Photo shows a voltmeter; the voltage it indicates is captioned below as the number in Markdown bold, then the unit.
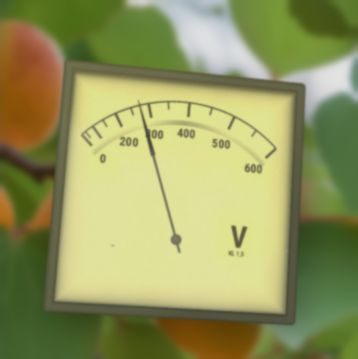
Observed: **275** V
